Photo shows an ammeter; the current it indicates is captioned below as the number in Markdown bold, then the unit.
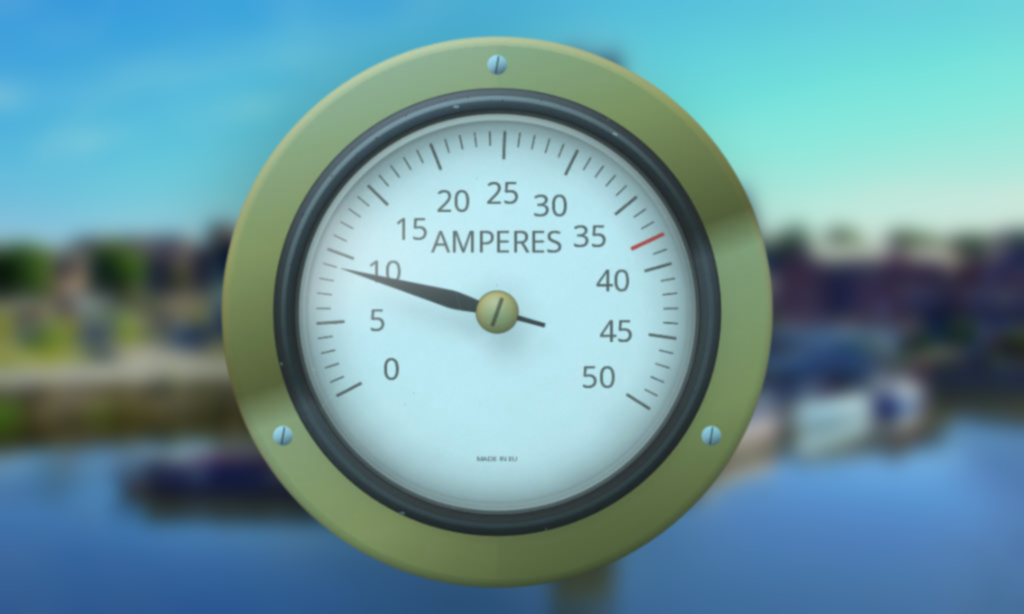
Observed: **9** A
